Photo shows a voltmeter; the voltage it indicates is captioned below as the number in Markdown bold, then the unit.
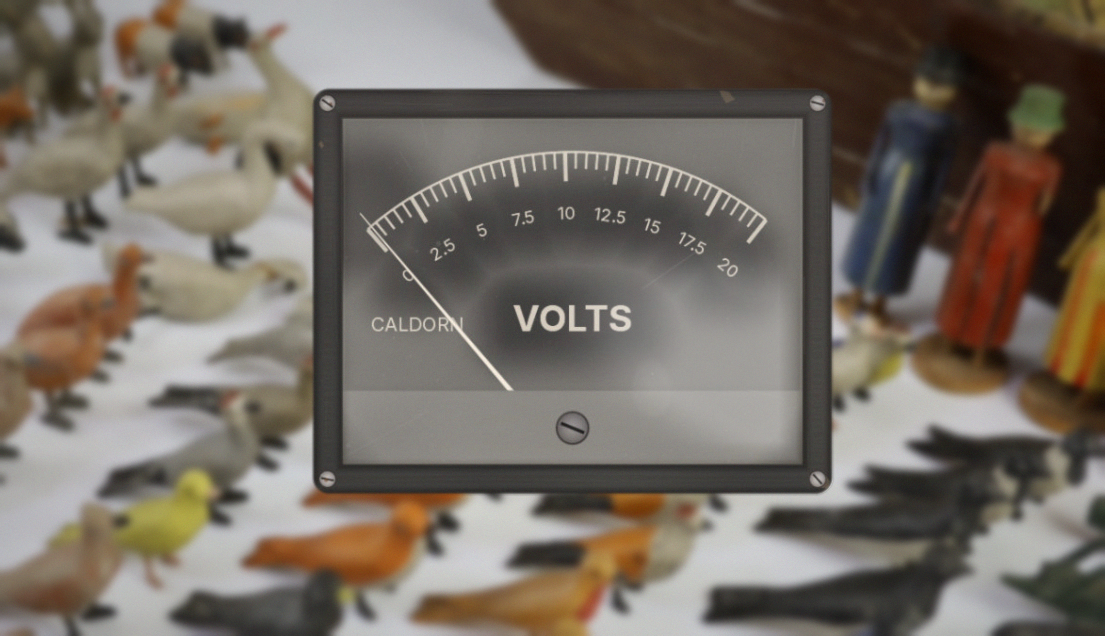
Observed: **0.25** V
